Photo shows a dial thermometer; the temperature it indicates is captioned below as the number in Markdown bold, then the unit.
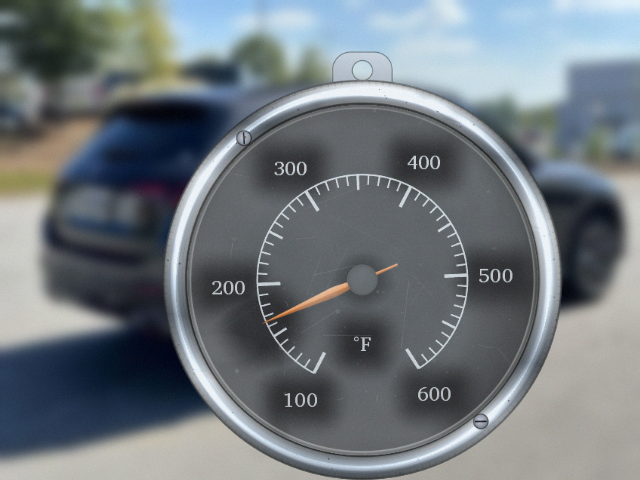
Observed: **165** °F
